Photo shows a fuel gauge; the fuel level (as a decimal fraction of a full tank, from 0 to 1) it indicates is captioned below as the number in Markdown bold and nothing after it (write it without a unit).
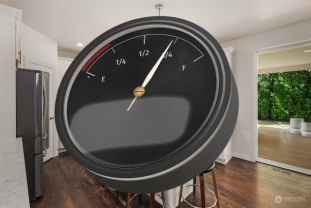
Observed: **0.75**
